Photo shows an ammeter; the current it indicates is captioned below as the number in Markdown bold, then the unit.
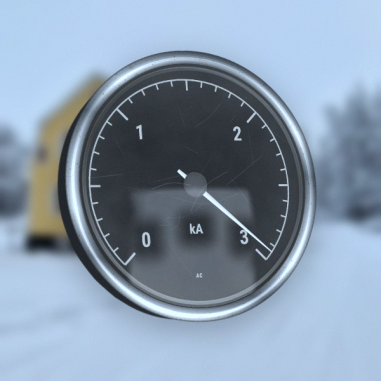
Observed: **2.95** kA
